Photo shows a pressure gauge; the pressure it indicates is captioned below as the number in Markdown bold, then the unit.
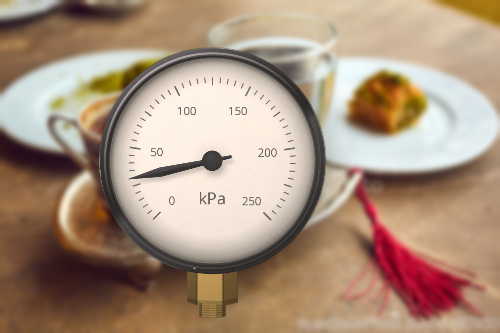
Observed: **30** kPa
